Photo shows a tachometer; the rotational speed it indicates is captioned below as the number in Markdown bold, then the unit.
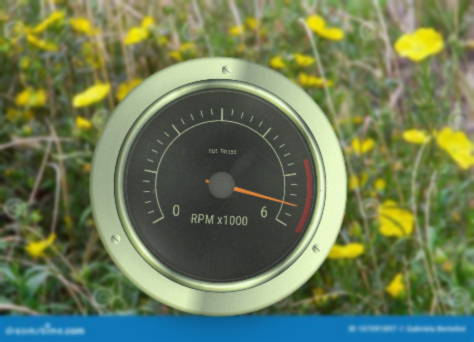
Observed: **5600** rpm
